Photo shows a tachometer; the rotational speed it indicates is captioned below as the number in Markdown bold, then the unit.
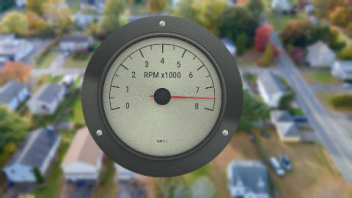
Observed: **7500** rpm
